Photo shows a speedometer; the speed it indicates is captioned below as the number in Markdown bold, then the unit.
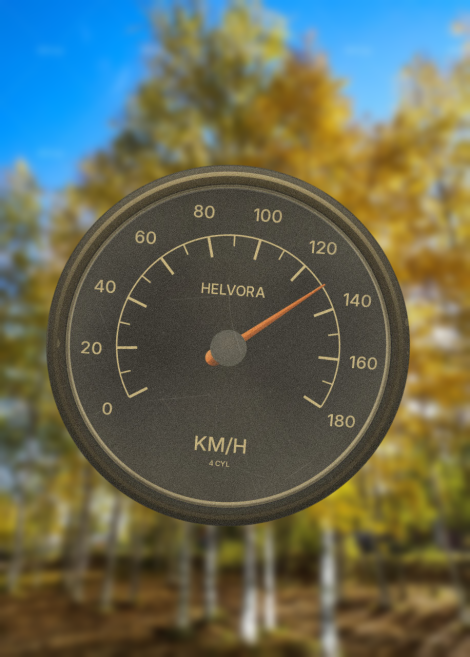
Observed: **130** km/h
